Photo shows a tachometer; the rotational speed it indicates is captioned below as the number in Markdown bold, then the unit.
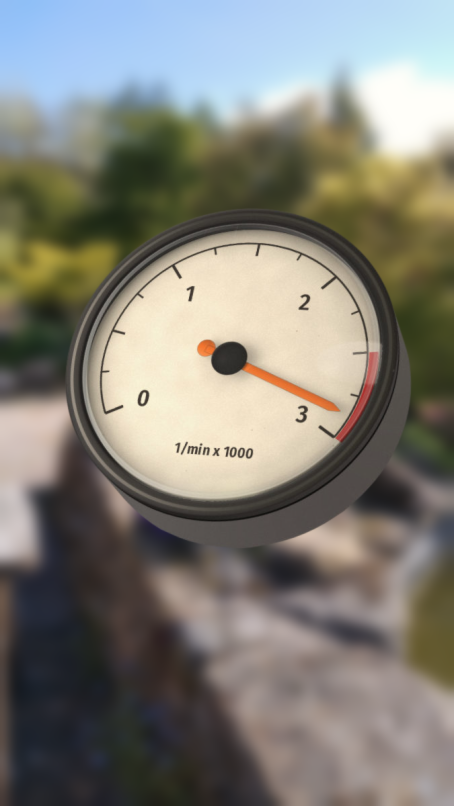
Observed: **2875** rpm
